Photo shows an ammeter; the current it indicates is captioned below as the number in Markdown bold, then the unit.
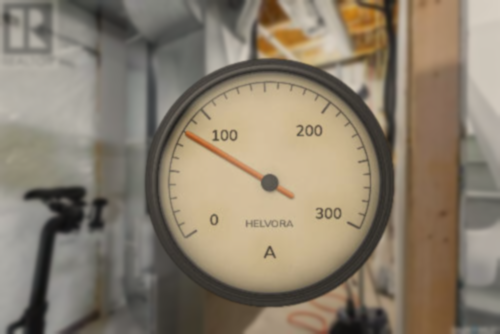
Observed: **80** A
